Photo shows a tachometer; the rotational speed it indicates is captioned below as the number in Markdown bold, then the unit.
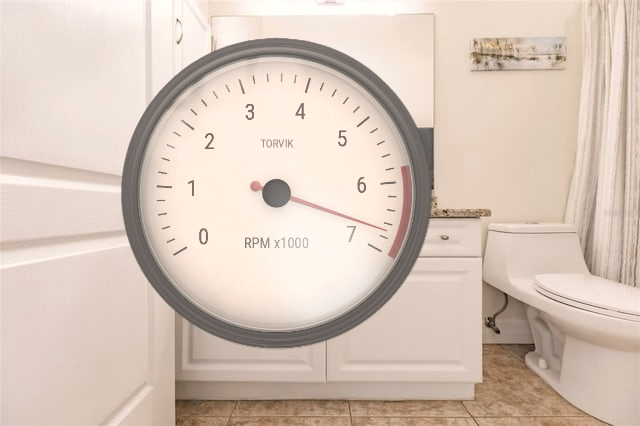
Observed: **6700** rpm
